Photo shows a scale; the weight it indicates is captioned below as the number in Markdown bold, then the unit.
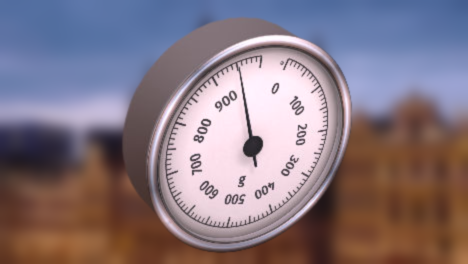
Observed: **950** g
